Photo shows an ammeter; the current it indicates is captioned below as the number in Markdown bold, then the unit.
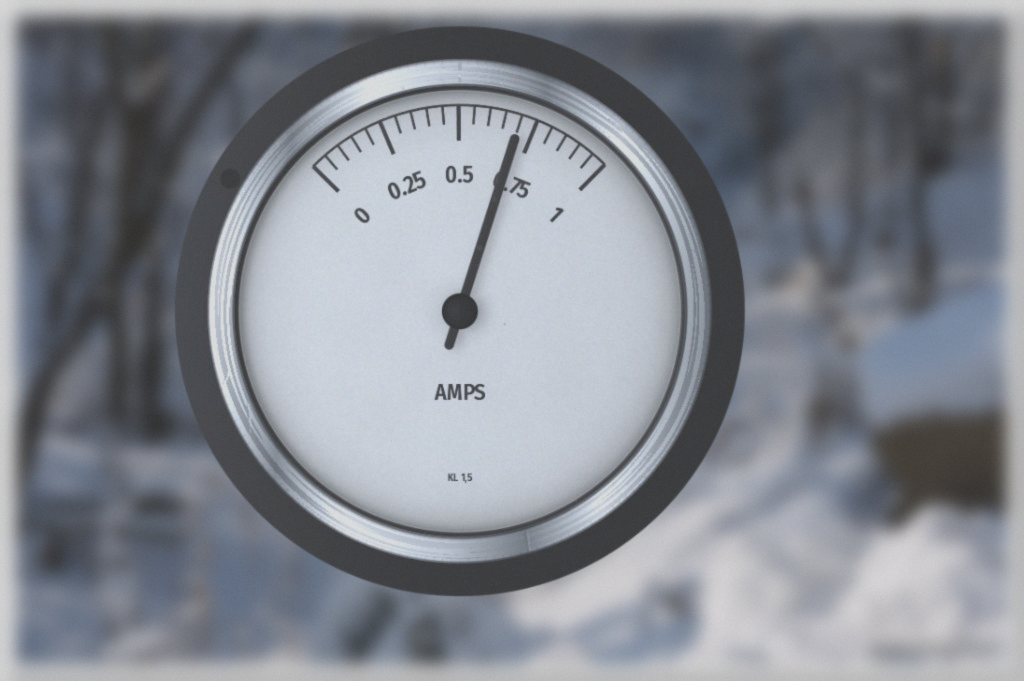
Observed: **0.7** A
